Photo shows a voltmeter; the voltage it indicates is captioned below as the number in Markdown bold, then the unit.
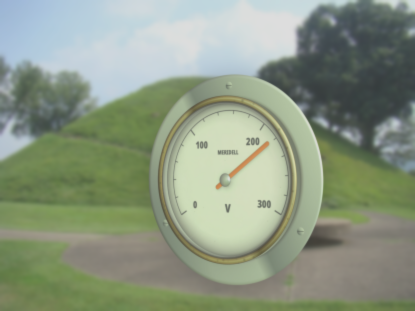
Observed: **220** V
